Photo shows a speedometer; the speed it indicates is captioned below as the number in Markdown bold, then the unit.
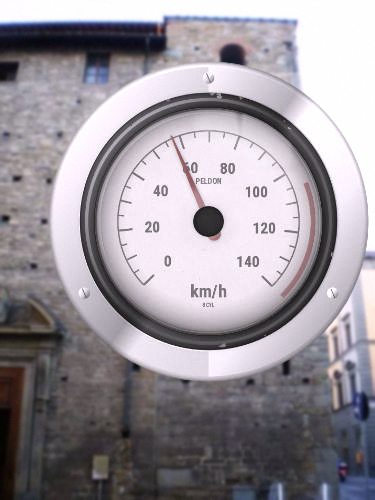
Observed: **57.5** km/h
